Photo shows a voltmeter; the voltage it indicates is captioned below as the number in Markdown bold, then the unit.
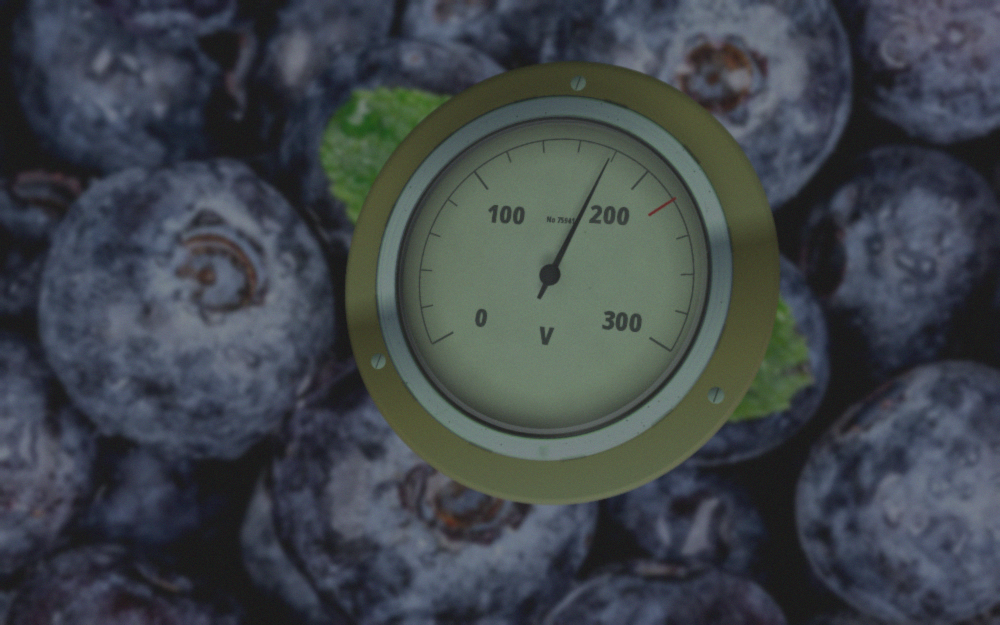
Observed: **180** V
